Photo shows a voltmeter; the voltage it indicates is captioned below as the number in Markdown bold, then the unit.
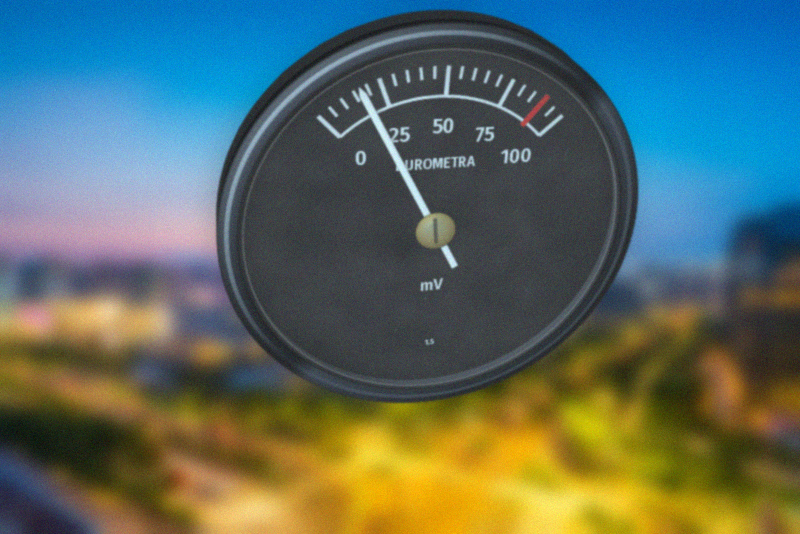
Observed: **17.5** mV
